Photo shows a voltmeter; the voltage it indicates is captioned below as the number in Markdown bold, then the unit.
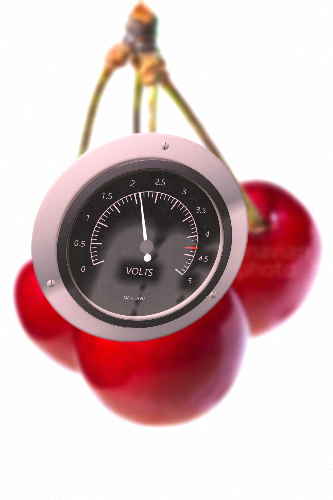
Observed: **2.1** V
